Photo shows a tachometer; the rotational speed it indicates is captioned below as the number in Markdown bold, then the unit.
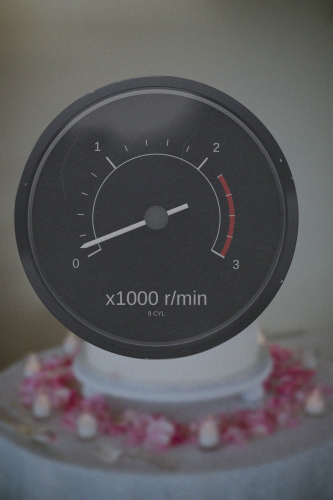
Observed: **100** rpm
